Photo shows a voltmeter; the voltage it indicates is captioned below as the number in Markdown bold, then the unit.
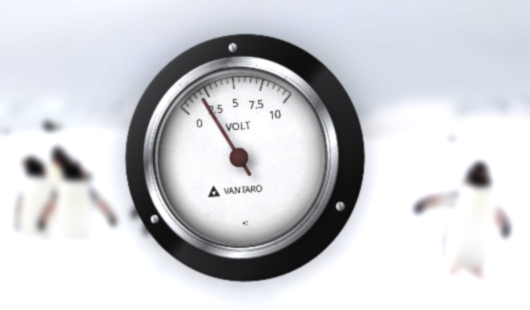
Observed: **2** V
